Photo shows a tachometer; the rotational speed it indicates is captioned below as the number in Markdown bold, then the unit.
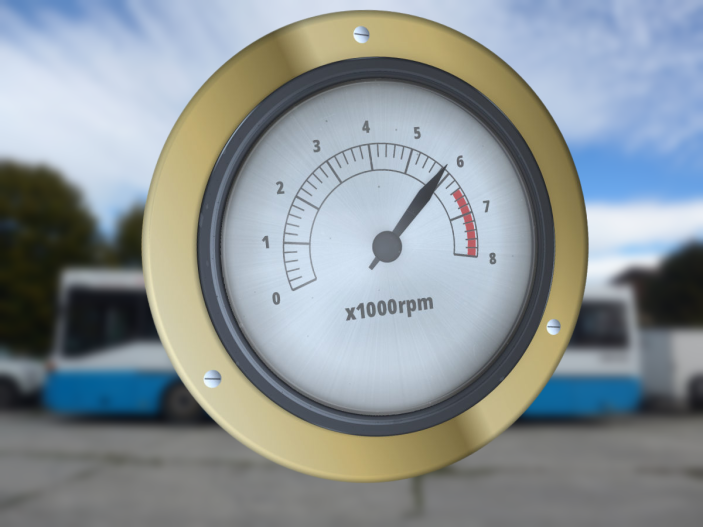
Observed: **5800** rpm
